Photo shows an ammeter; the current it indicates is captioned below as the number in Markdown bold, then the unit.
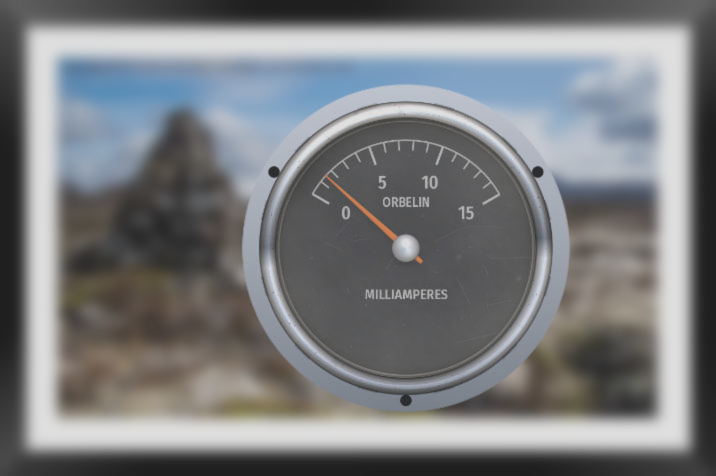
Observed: **1.5** mA
